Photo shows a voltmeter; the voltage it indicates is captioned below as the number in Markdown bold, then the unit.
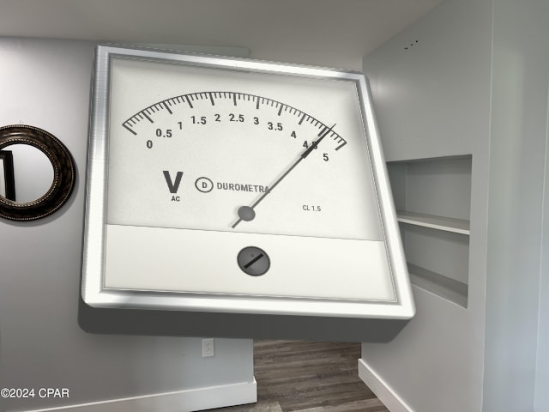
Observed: **4.6** V
